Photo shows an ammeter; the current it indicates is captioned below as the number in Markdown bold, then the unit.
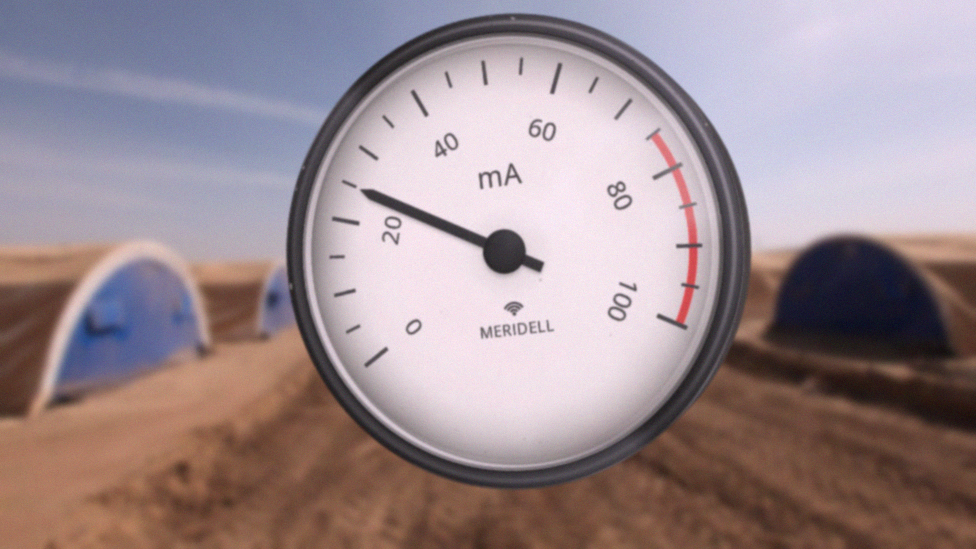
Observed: **25** mA
